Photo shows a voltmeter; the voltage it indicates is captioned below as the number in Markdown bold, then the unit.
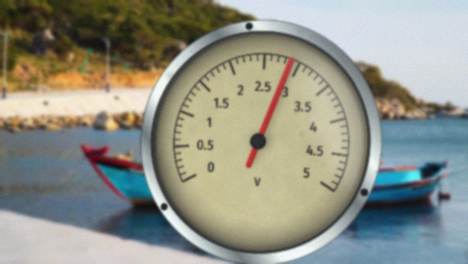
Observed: **2.9** V
